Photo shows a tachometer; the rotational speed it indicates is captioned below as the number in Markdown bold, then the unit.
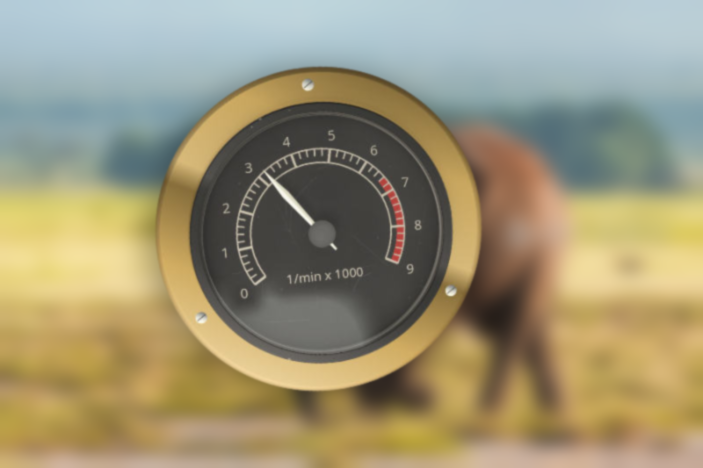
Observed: **3200** rpm
